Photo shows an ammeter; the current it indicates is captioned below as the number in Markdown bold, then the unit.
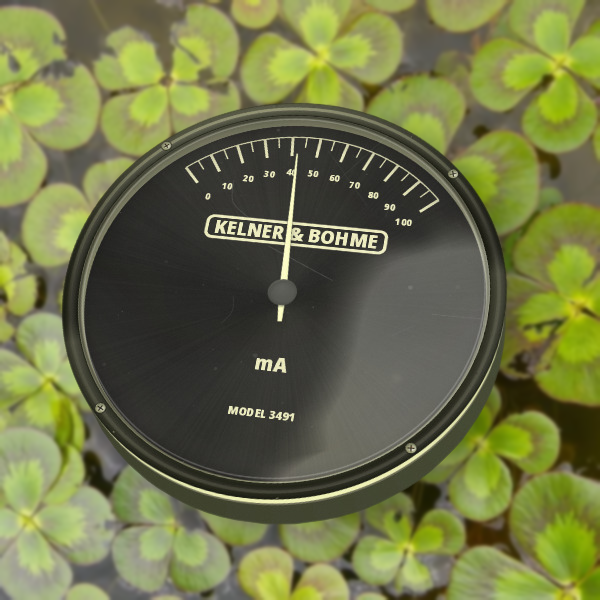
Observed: **42.5** mA
